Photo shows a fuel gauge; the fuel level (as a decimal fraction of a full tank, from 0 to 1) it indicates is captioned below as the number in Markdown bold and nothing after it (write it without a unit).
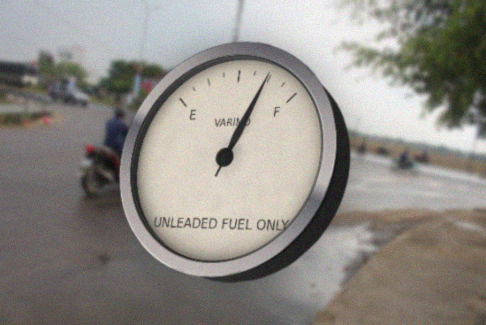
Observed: **0.75**
